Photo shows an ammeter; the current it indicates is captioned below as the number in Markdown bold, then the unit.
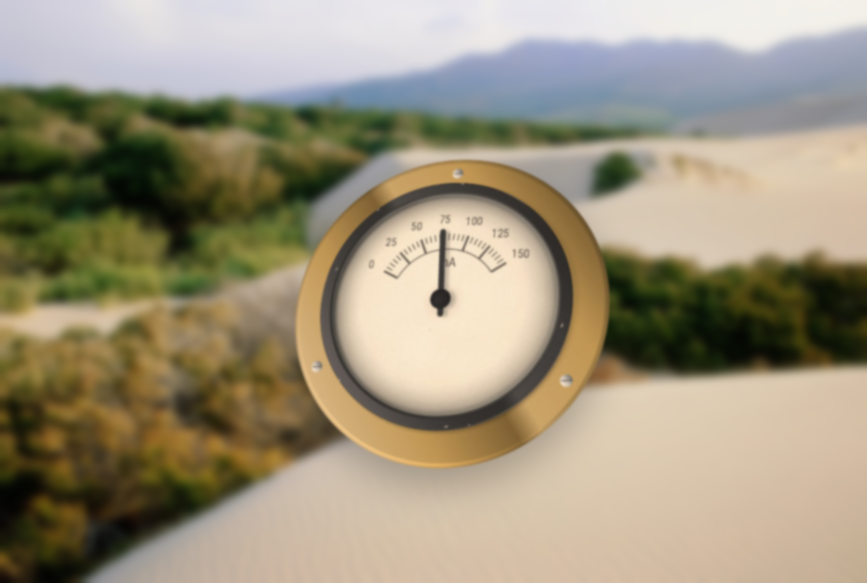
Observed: **75** mA
